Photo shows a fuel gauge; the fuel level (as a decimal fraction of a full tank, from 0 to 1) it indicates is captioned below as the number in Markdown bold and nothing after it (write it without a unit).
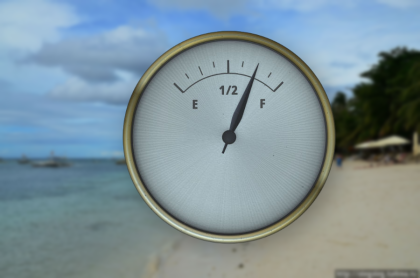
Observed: **0.75**
